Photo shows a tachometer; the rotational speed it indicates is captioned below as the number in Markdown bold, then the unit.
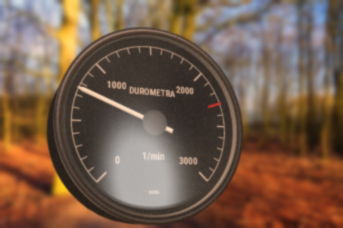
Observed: **750** rpm
